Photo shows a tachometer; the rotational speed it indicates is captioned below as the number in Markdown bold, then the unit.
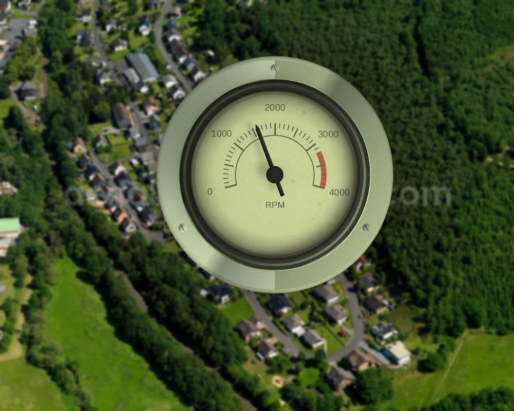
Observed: **1600** rpm
